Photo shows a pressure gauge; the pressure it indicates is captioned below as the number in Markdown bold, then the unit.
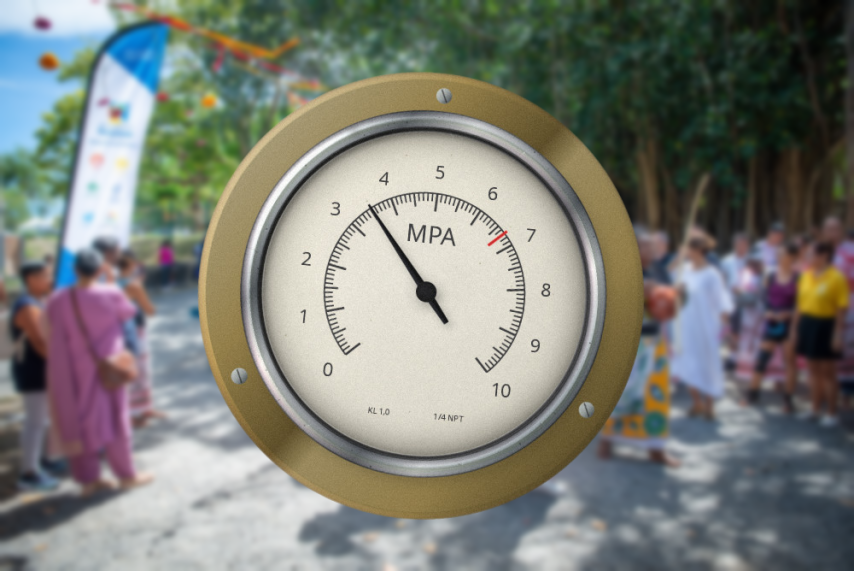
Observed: **3.5** MPa
